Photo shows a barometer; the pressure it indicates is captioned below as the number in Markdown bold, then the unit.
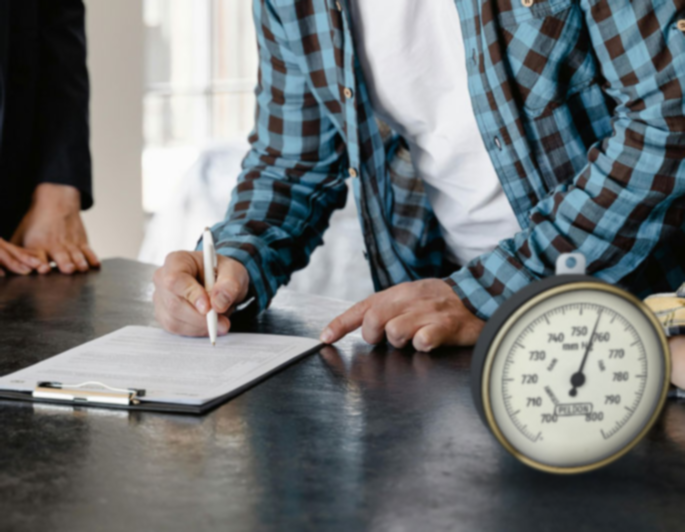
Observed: **755** mmHg
